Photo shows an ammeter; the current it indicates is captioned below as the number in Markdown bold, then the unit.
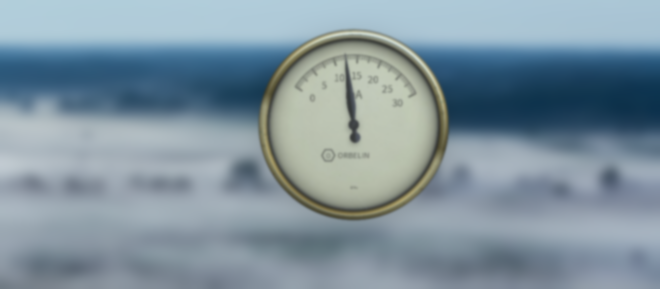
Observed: **12.5** mA
